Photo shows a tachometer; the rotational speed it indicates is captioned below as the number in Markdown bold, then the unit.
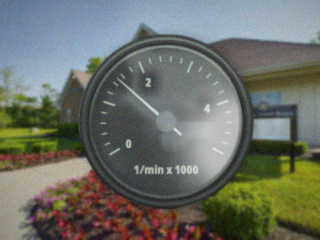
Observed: **1500** rpm
